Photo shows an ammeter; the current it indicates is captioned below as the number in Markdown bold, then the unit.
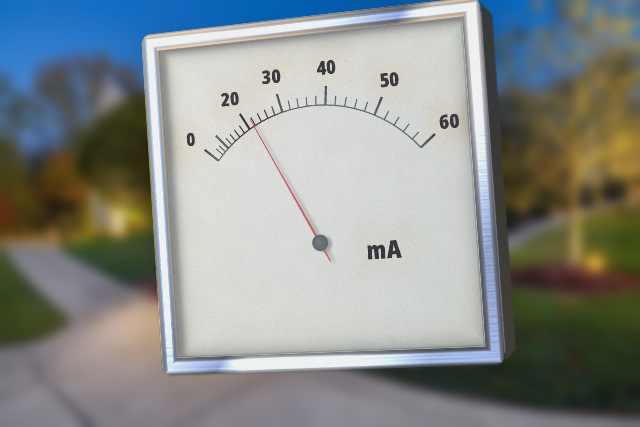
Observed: **22** mA
